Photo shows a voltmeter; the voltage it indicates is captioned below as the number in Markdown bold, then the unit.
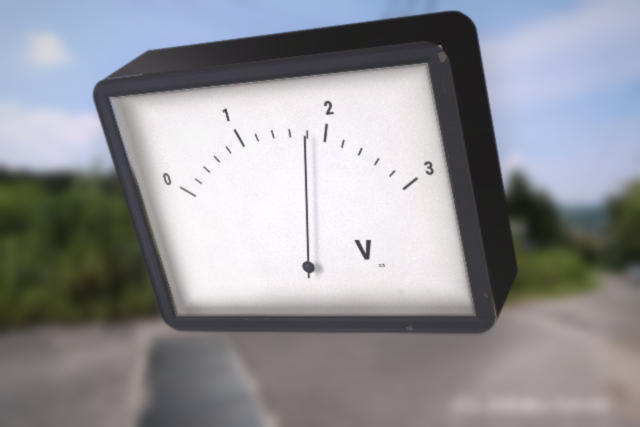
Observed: **1.8** V
